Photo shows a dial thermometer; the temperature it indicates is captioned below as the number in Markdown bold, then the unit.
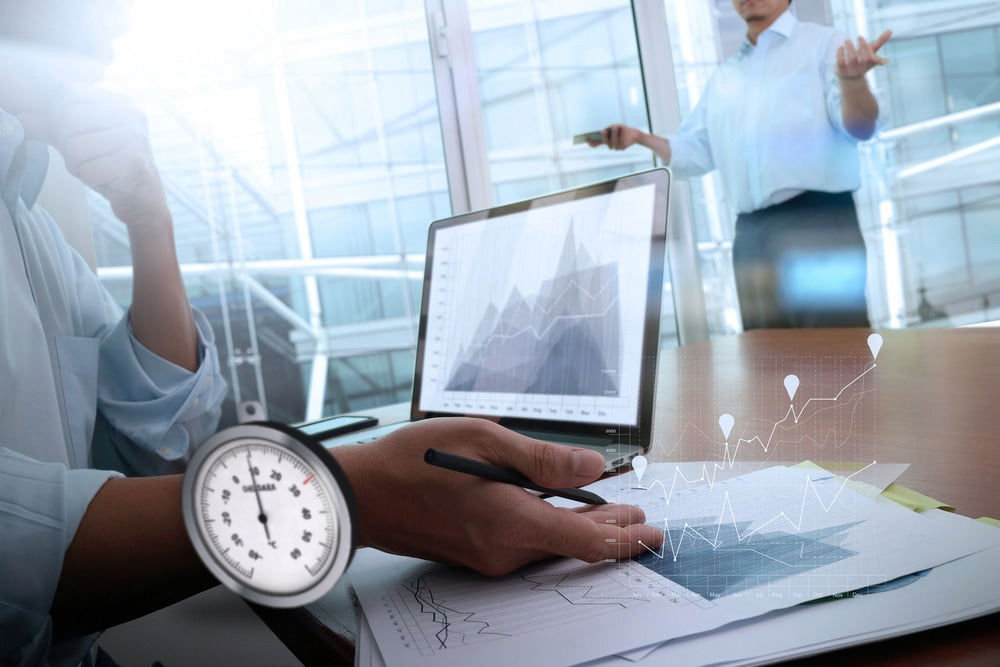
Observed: **10** °C
